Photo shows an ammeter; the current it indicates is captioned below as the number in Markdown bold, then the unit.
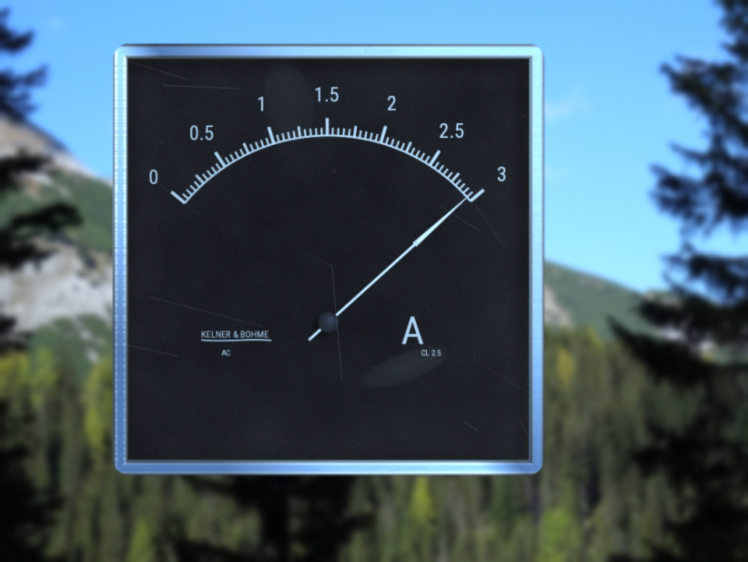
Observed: **2.95** A
